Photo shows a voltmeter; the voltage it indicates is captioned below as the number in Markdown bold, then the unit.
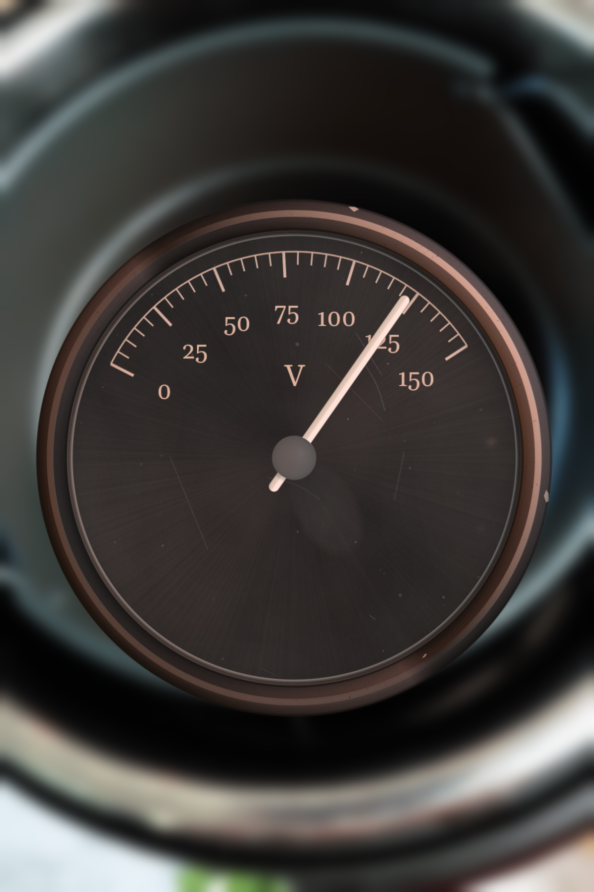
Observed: **122.5** V
